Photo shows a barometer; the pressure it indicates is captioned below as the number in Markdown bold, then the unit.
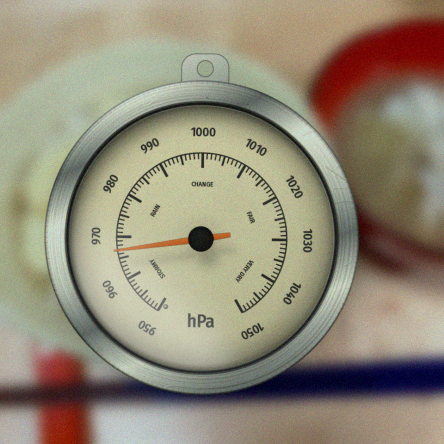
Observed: **967** hPa
